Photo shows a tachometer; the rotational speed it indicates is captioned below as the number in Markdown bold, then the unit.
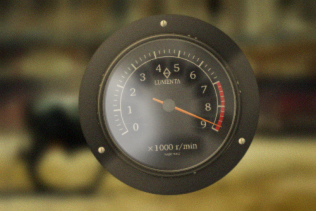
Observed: **8800** rpm
